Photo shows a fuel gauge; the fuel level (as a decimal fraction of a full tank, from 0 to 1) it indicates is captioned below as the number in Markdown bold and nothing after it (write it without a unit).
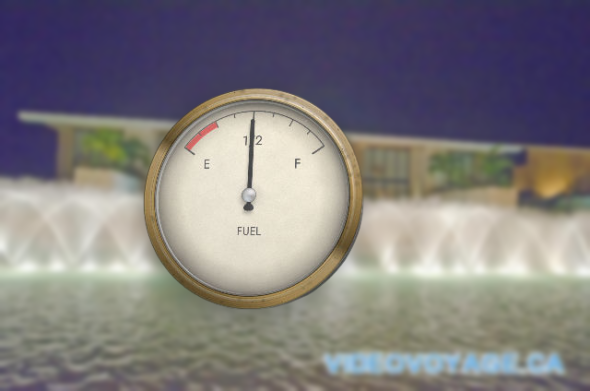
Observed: **0.5**
